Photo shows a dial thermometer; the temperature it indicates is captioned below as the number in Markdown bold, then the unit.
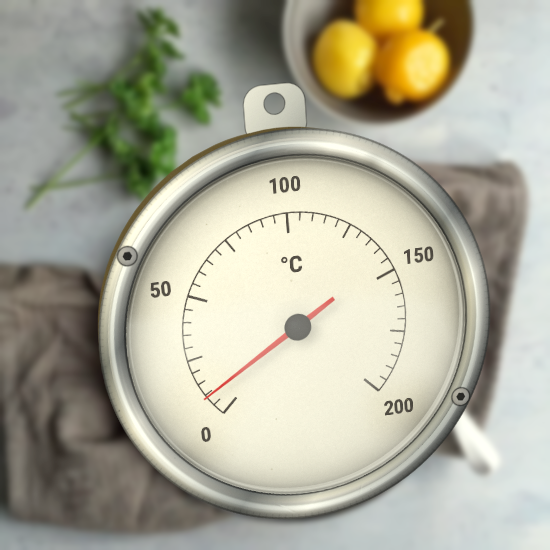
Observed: **10** °C
